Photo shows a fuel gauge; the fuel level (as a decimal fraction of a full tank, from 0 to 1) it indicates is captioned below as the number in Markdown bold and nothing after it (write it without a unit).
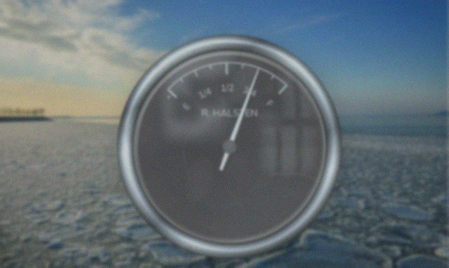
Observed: **0.75**
